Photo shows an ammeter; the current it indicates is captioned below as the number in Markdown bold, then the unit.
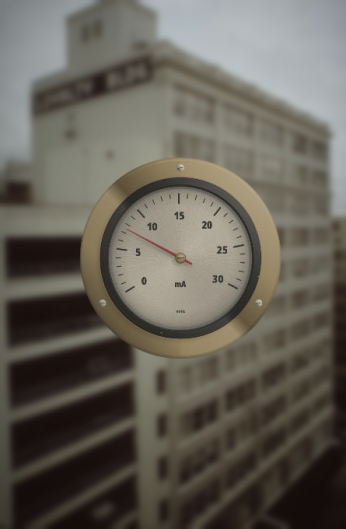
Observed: **7.5** mA
